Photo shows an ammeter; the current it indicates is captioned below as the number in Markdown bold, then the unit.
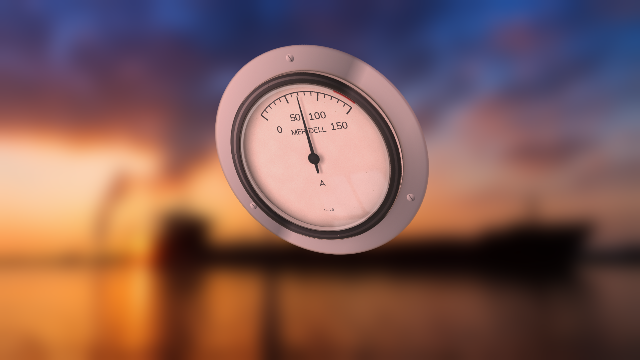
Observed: **70** A
